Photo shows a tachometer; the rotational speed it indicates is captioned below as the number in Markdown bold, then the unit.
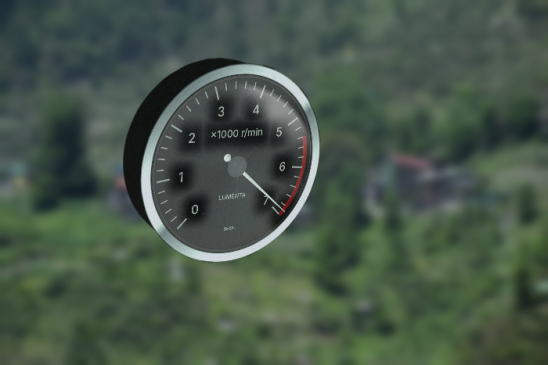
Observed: **6900** rpm
